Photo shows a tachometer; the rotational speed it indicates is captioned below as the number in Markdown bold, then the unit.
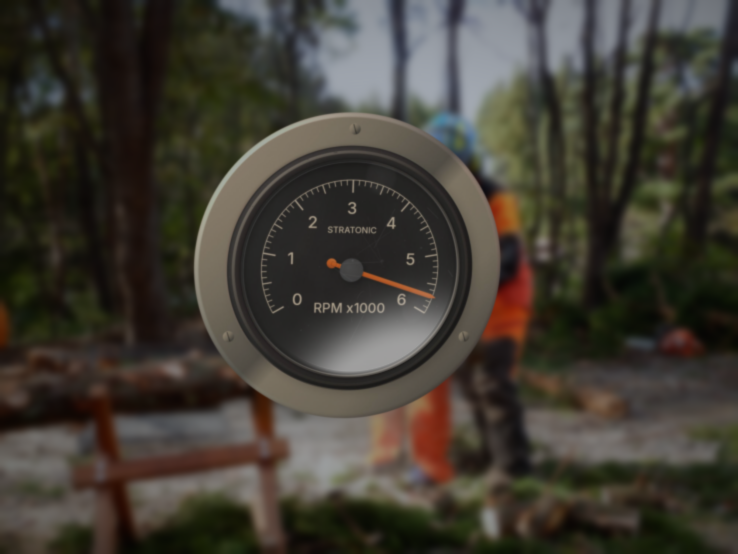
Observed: **5700** rpm
